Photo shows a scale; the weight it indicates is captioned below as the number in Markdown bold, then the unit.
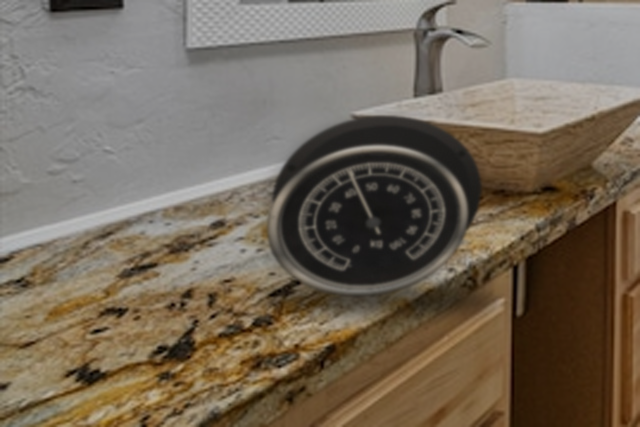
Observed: **45** kg
